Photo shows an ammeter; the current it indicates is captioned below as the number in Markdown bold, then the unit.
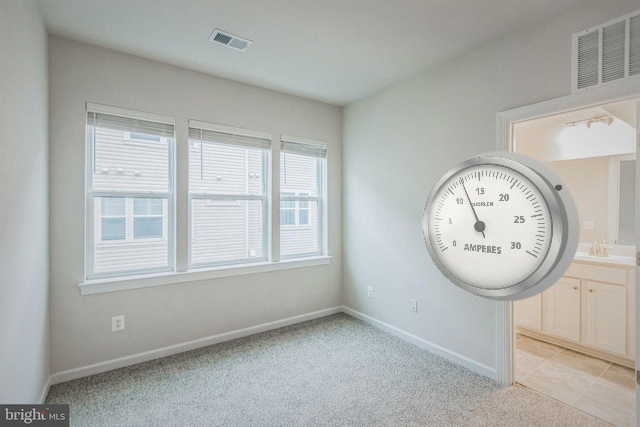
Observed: **12.5** A
